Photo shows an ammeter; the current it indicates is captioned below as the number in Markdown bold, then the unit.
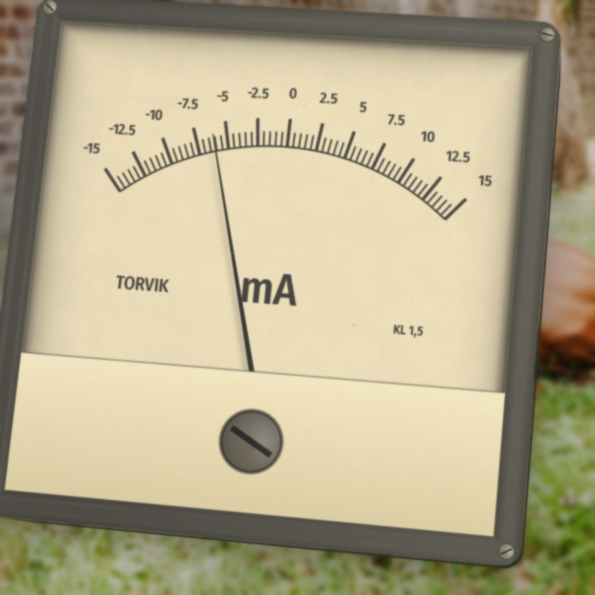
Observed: **-6** mA
